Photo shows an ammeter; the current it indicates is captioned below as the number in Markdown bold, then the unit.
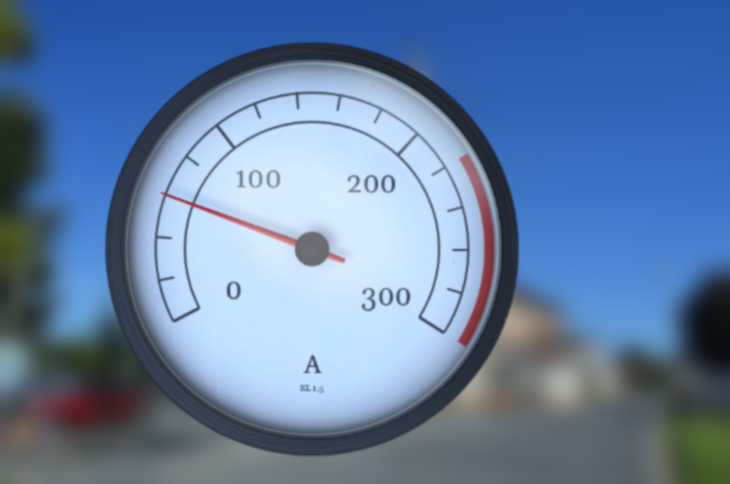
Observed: **60** A
